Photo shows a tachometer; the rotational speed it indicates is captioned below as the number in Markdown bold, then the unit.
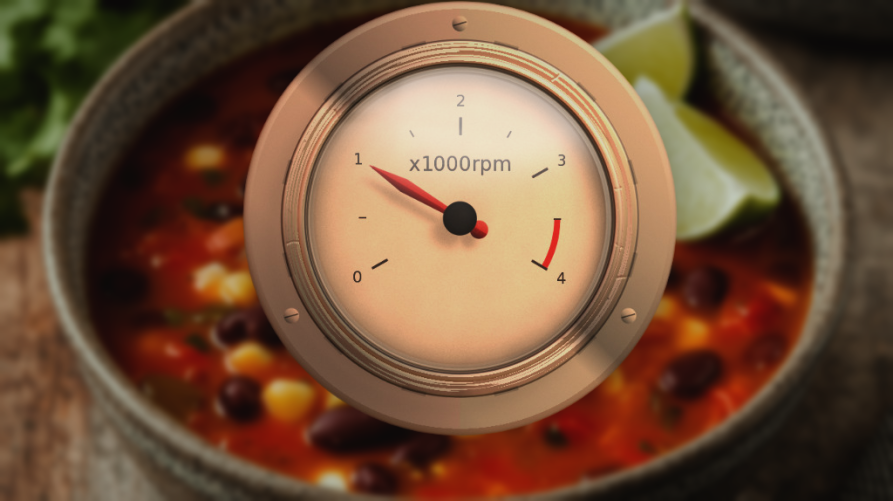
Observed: **1000** rpm
